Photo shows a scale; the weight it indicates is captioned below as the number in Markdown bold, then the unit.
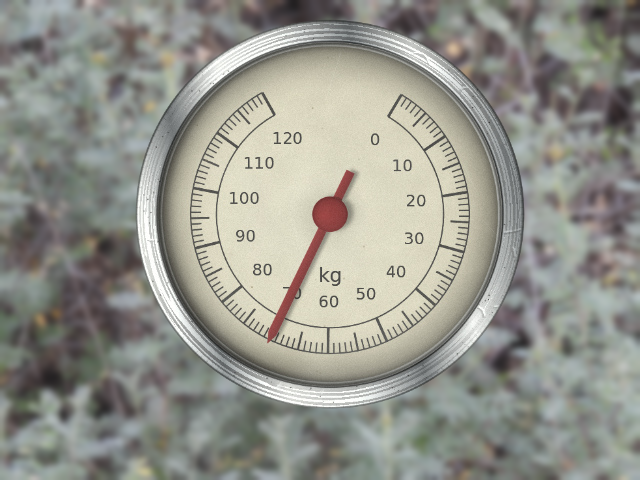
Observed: **70** kg
